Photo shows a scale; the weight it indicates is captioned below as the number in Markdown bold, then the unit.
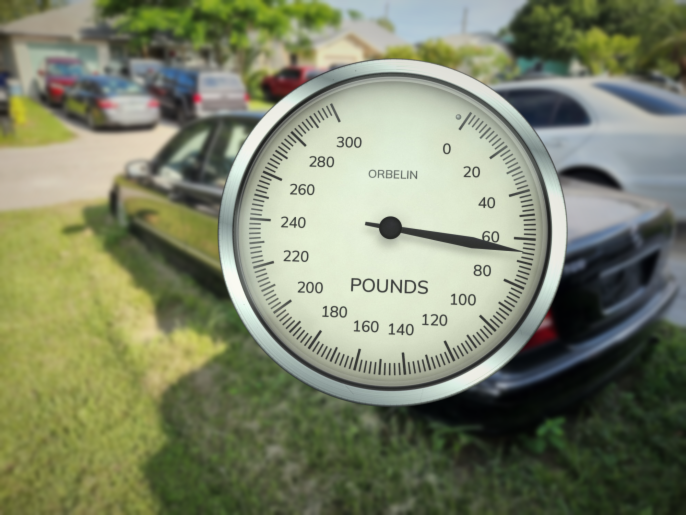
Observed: **66** lb
